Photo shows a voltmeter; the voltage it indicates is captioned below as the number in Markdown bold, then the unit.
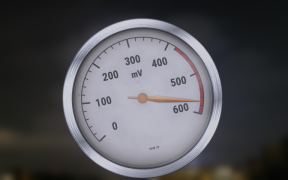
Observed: **570** mV
